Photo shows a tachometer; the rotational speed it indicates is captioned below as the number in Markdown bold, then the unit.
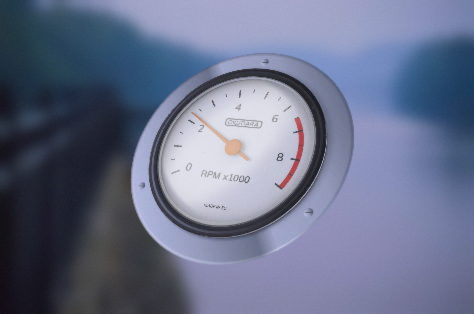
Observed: **2250** rpm
